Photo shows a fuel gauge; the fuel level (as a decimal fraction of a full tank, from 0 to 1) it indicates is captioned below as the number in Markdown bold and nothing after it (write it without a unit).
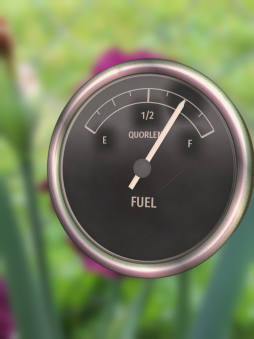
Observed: **0.75**
